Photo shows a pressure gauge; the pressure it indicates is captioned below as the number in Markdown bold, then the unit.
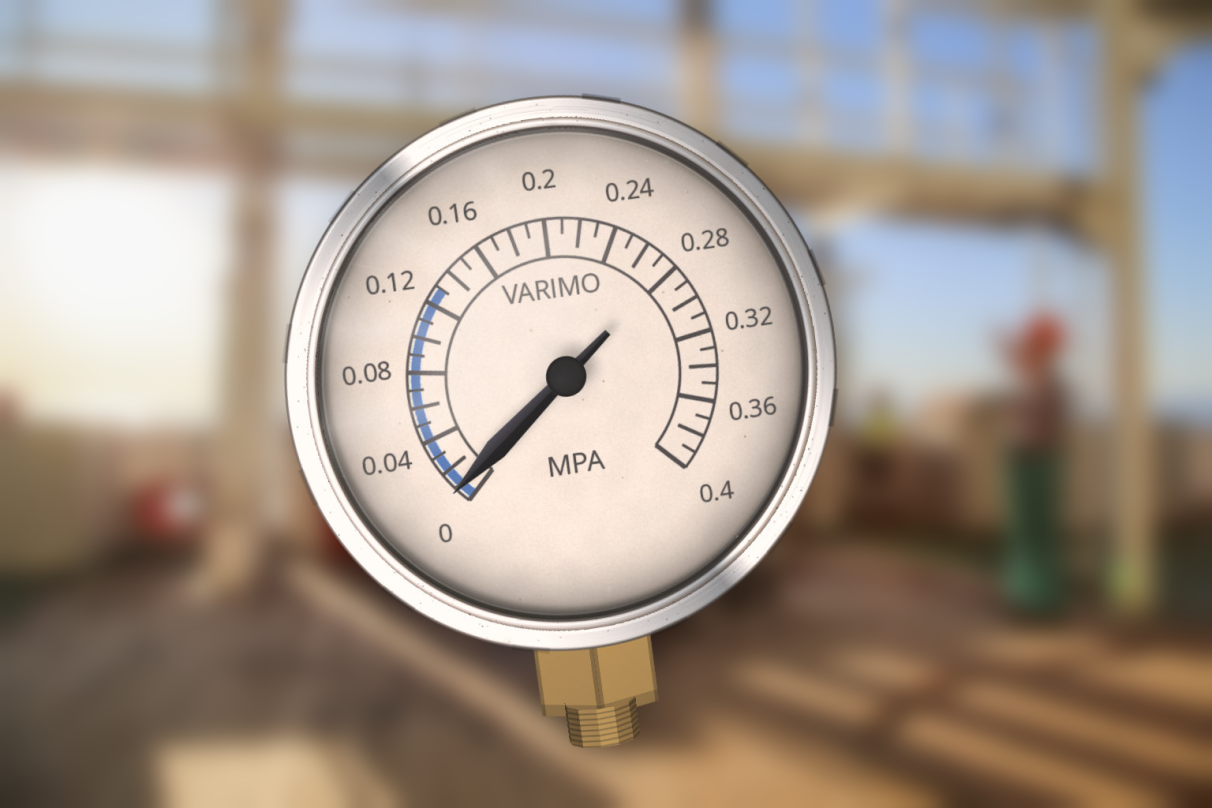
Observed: **0.01** MPa
